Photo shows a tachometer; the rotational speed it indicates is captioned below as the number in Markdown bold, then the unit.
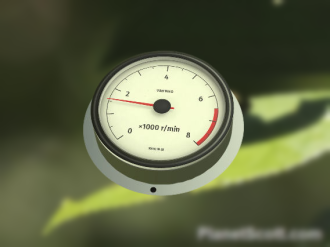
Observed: **1500** rpm
